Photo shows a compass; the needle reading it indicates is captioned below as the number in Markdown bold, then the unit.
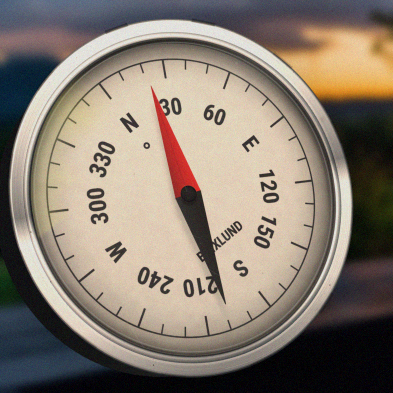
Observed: **20** °
